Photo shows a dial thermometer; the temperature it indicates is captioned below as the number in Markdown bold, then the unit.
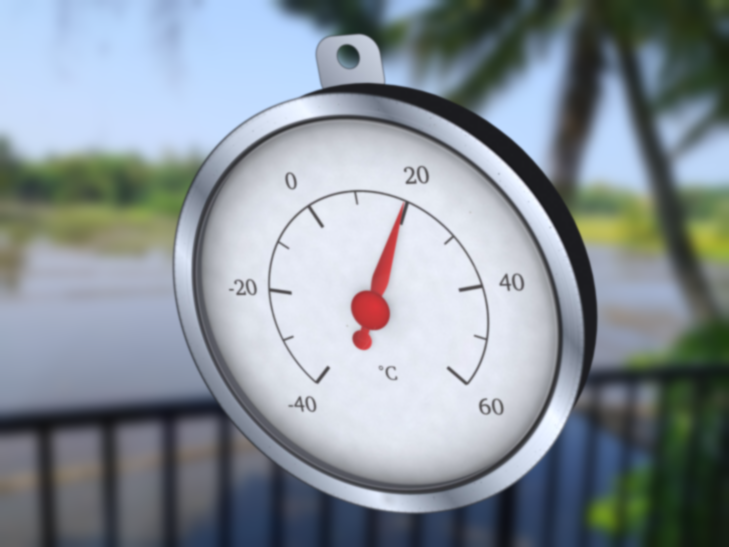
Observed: **20** °C
